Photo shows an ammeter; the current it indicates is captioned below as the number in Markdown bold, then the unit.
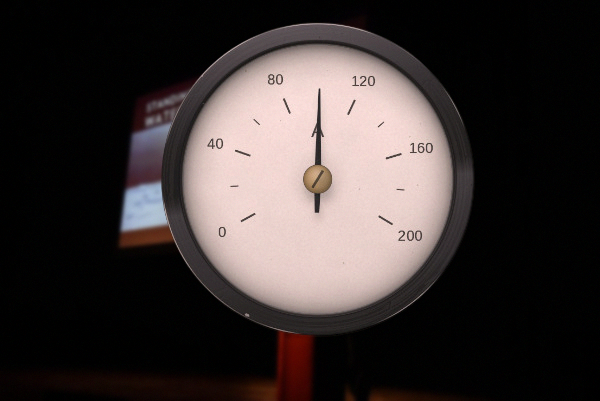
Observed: **100** A
